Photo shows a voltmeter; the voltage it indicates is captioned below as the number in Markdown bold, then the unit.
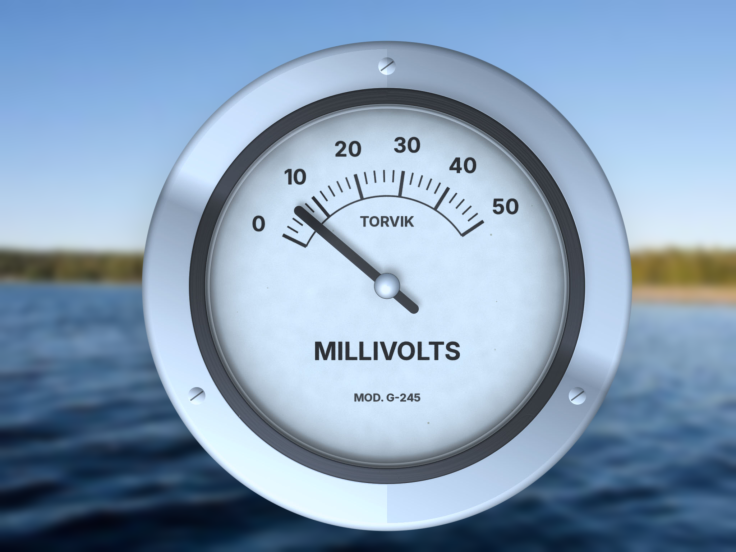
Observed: **6** mV
